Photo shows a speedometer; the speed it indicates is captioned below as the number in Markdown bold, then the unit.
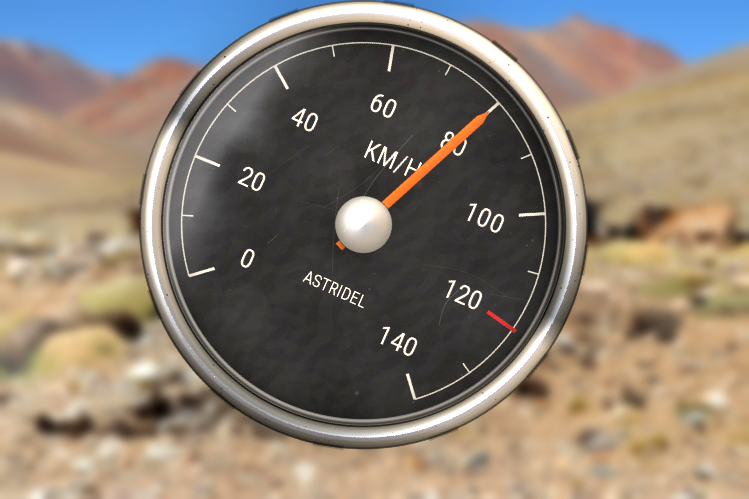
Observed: **80** km/h
